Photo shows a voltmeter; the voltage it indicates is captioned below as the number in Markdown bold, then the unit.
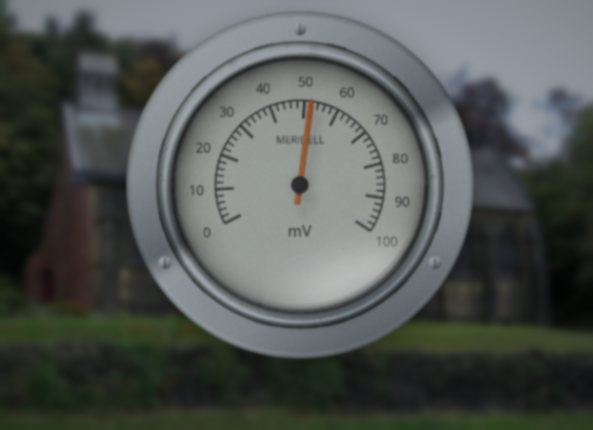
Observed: **52** mV
